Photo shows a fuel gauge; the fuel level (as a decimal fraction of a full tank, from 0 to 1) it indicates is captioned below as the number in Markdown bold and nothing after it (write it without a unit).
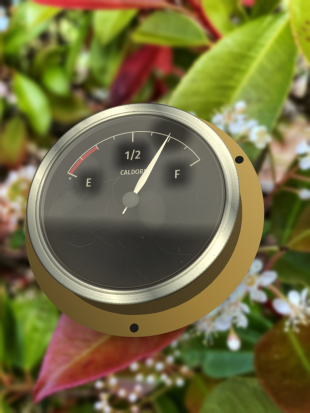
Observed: **0.75**
